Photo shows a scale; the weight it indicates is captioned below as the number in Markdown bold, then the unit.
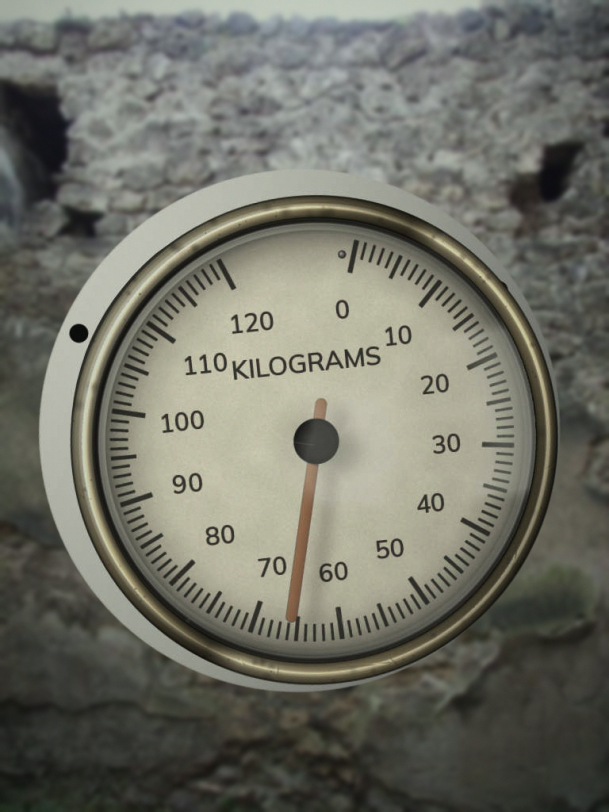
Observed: **66** kg
